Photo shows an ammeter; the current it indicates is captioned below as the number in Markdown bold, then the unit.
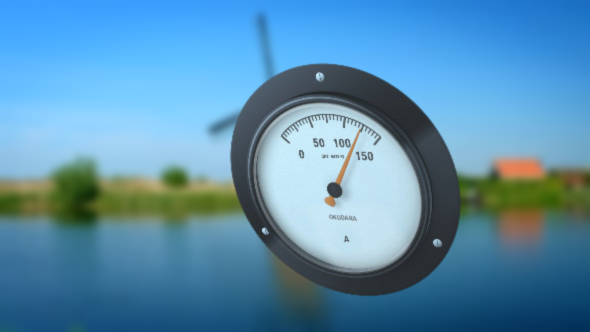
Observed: **125** A
